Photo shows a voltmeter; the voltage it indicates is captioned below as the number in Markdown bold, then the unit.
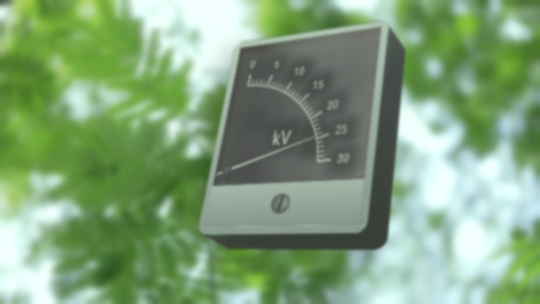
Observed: **25** kV
